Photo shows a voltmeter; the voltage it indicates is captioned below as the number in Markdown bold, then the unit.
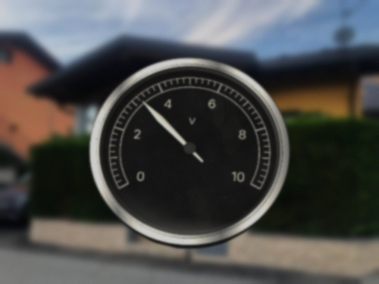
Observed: **3.2** V
